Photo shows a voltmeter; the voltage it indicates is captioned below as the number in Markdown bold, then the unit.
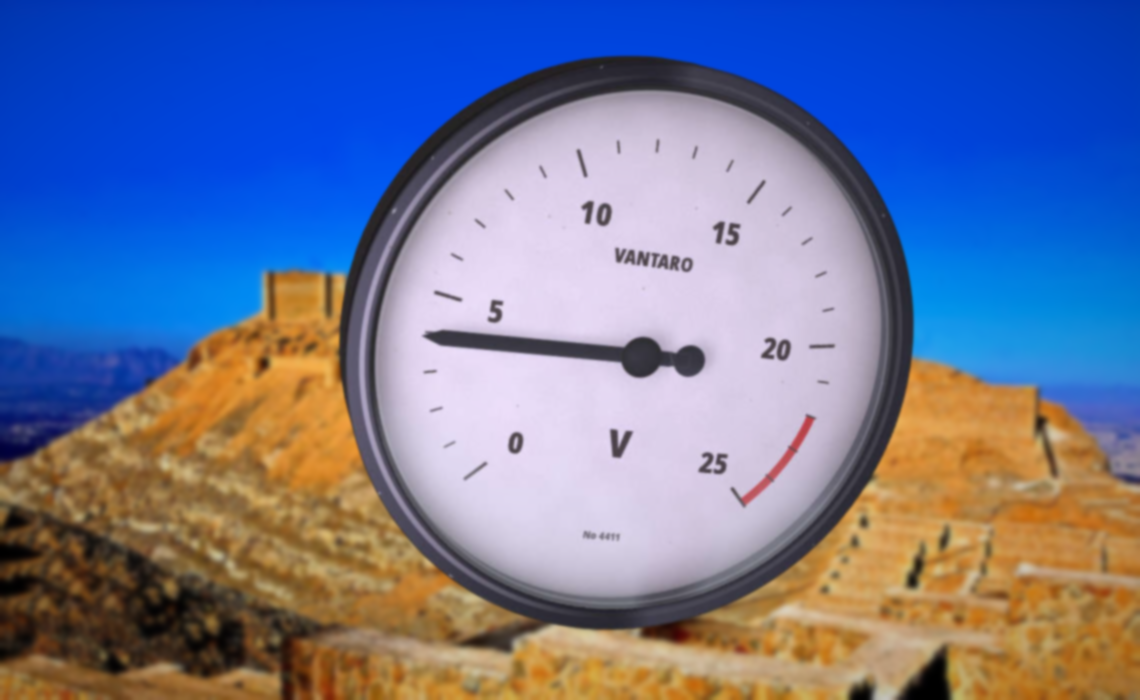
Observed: **4** V
